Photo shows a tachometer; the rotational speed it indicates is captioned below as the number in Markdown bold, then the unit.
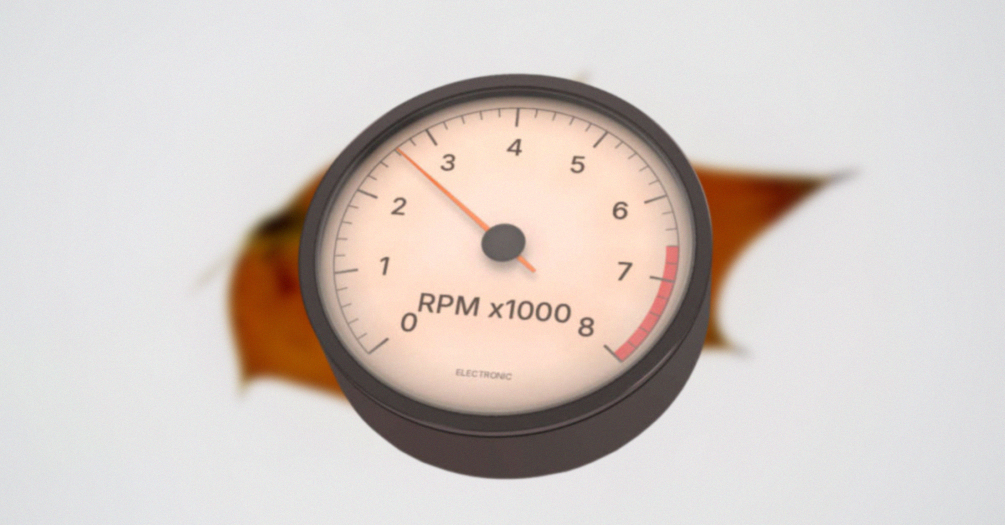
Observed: **2600** rpm
